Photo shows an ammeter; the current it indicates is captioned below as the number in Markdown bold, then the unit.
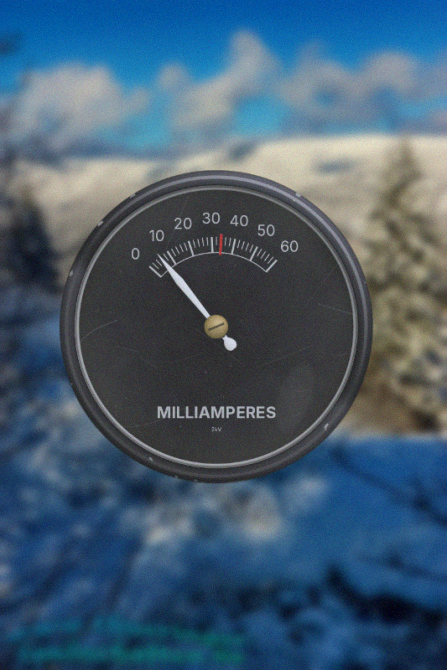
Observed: **6** mA
